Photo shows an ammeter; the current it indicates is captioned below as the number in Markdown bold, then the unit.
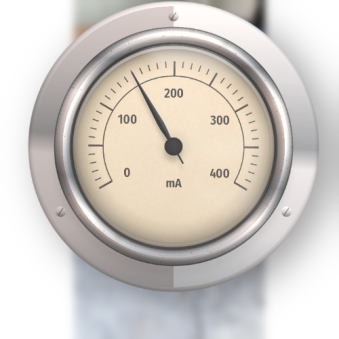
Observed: **150** mA
